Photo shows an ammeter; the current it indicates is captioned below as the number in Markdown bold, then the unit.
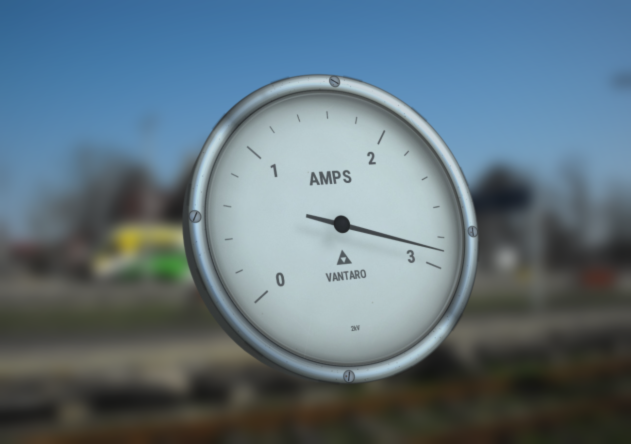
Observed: **2.9** A
